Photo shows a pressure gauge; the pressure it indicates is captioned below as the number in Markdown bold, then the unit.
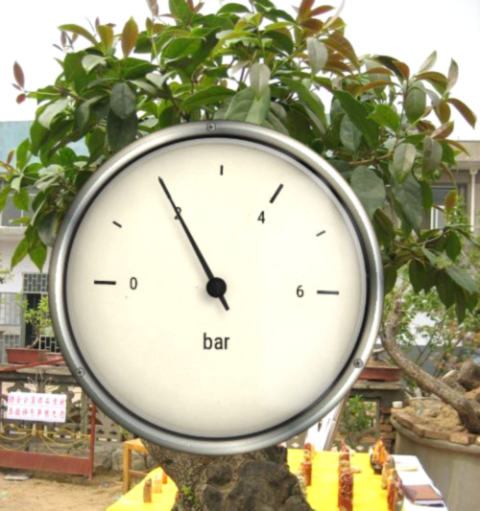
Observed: **2** bar
